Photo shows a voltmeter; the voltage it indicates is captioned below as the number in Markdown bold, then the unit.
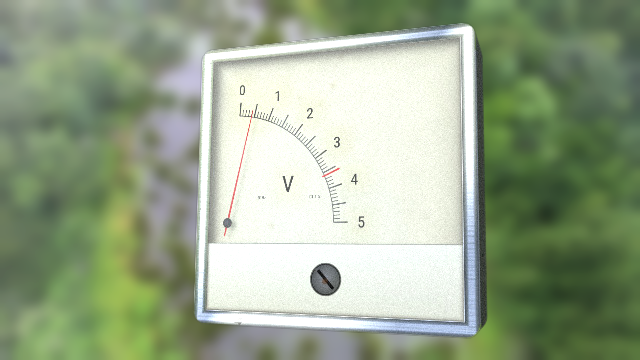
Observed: **0.5** V
